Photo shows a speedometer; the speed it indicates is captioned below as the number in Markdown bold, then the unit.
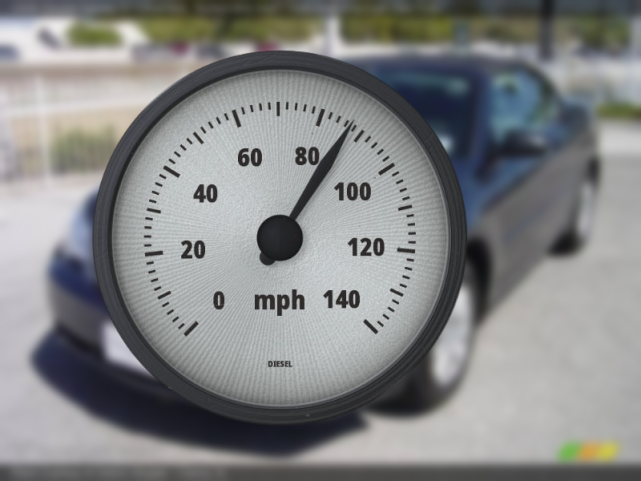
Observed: **87** mph
